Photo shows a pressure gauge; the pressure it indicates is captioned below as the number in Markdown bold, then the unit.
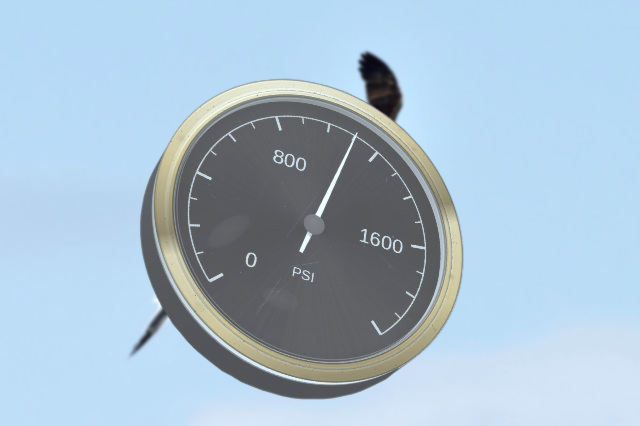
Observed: **1100** psi
